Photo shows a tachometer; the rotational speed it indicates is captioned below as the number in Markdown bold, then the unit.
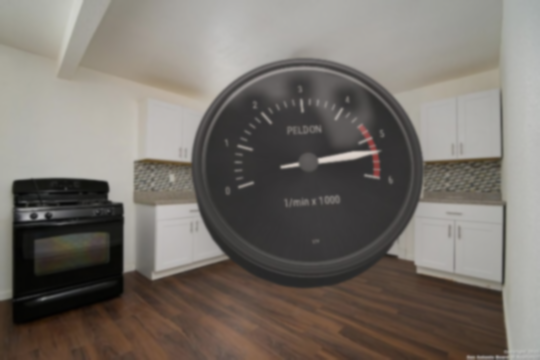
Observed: **5400** rpm
